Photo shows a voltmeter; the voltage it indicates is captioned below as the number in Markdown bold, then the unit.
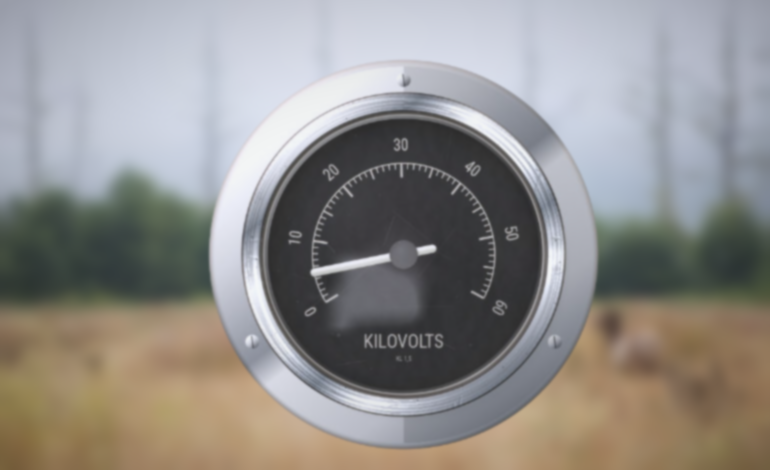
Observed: **5** kV
